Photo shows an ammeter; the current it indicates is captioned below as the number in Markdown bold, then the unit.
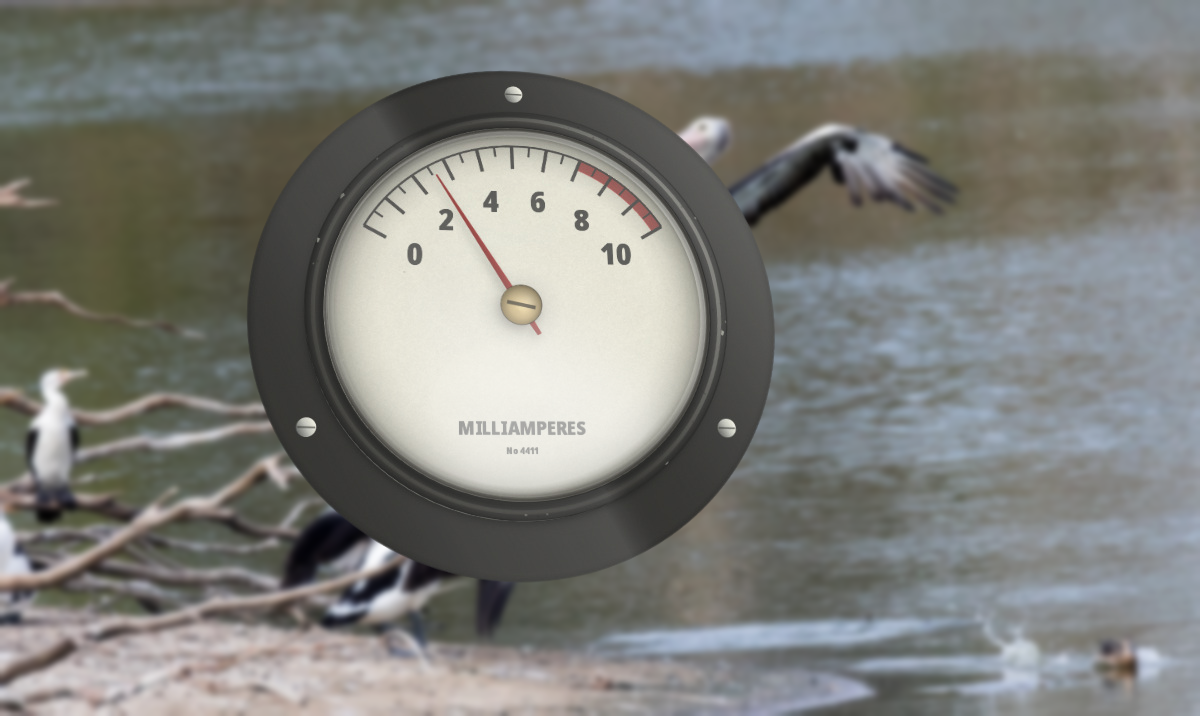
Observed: **2.5** mA
